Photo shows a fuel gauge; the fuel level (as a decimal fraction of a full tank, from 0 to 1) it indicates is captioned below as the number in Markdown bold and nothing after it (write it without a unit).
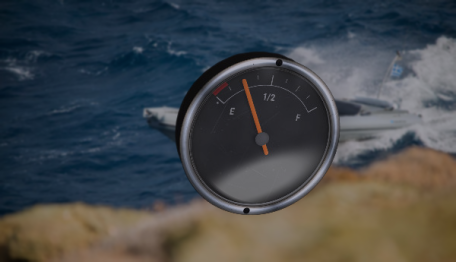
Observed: **0.25**
